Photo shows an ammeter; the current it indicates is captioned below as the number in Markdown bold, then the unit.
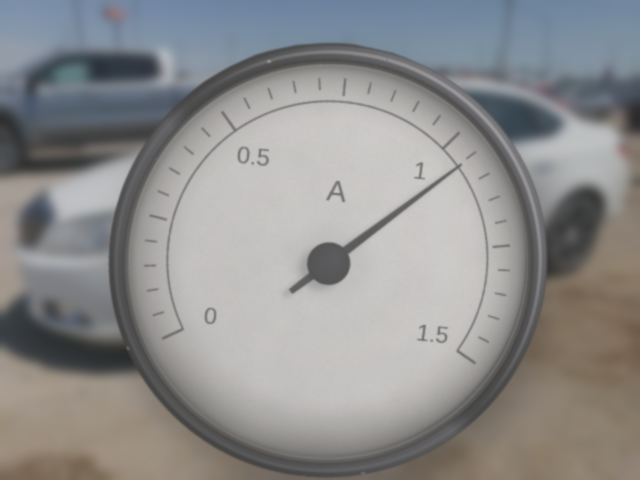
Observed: **1.05** A
